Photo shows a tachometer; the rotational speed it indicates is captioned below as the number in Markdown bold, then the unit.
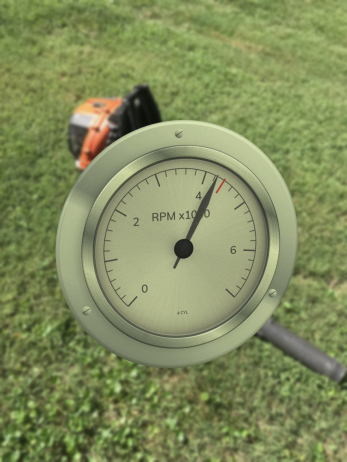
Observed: **4200** rpm
